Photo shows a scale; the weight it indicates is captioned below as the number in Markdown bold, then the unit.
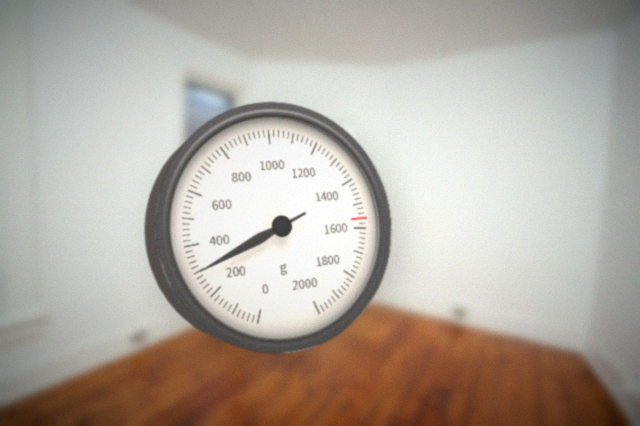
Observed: **300** g
